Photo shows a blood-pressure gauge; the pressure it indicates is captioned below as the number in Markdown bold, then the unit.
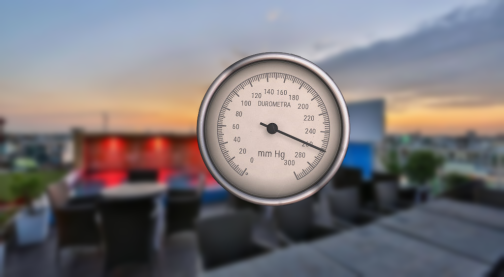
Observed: **260** mmHg
